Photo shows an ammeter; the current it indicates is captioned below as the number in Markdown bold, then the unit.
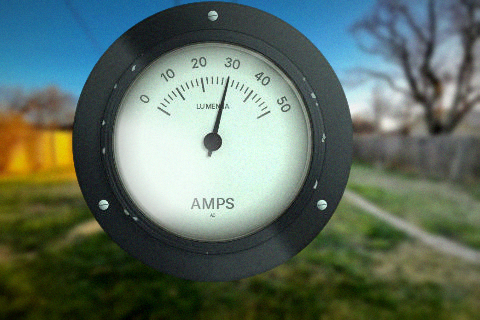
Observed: **30** A
